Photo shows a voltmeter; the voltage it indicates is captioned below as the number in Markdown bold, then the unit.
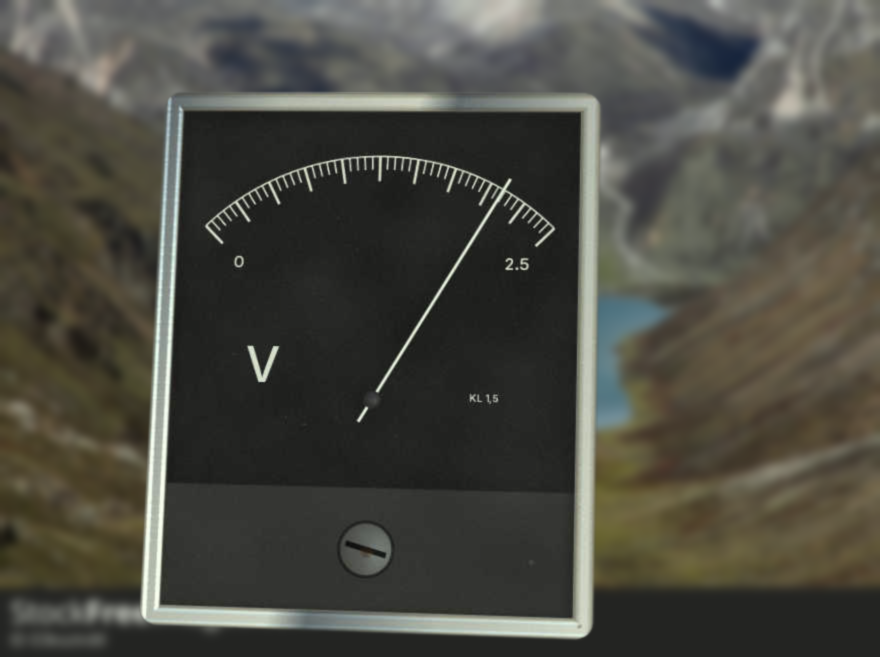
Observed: **2.1** V
